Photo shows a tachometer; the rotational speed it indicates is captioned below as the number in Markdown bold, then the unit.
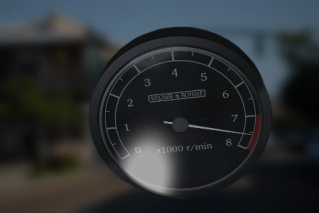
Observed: **7500** rpm
